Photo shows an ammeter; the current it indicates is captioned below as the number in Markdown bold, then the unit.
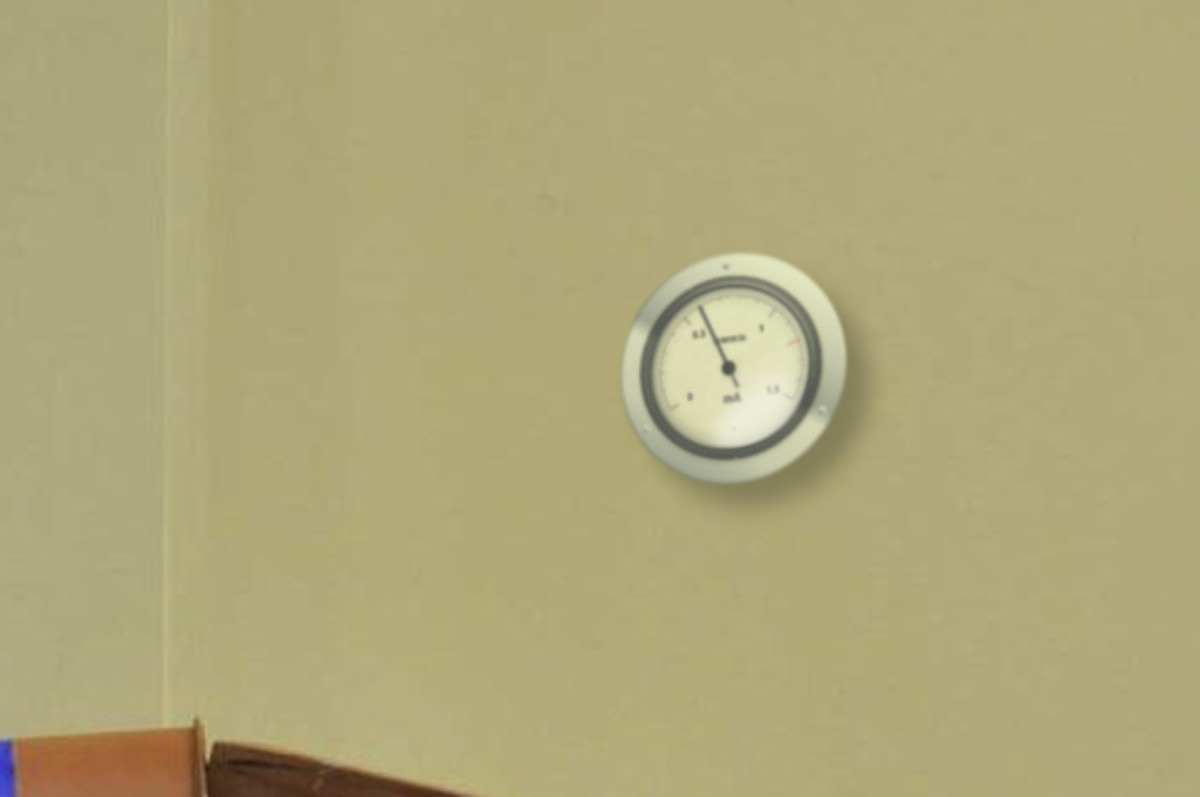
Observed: **0.6** mA
